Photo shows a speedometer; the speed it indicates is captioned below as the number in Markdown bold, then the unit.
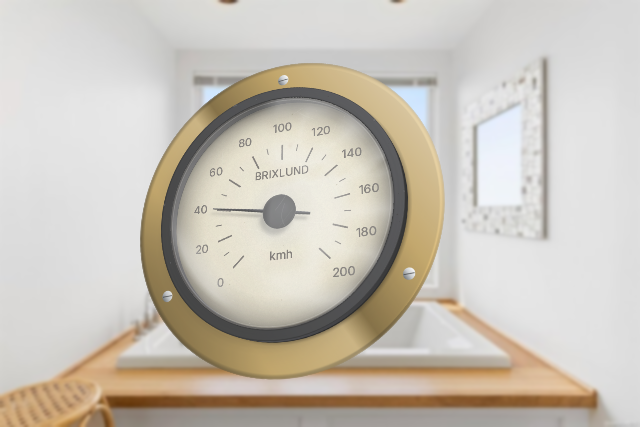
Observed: **40** km/h
